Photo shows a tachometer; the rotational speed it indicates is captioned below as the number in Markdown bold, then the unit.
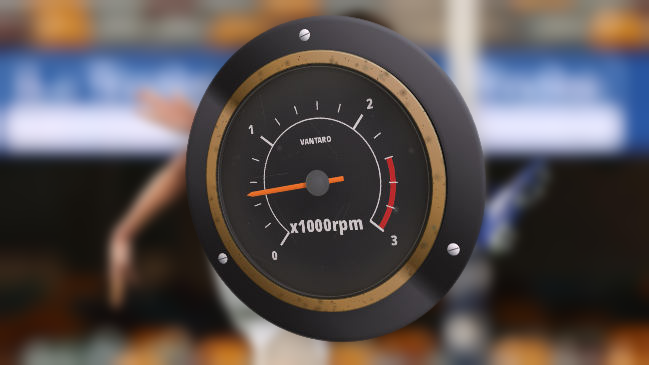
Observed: **500** rpm
